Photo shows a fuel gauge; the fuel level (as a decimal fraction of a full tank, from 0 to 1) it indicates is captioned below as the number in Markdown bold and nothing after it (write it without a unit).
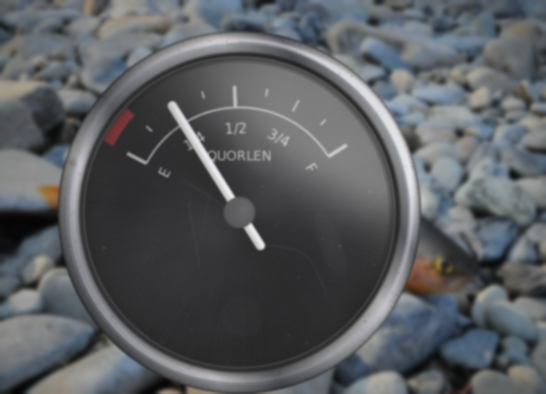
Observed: **0.25**
